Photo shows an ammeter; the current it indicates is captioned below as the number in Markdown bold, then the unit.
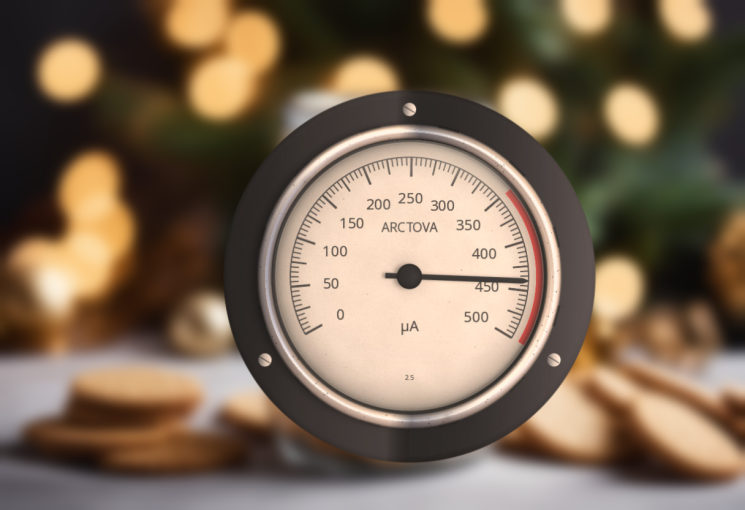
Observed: **440** µA
